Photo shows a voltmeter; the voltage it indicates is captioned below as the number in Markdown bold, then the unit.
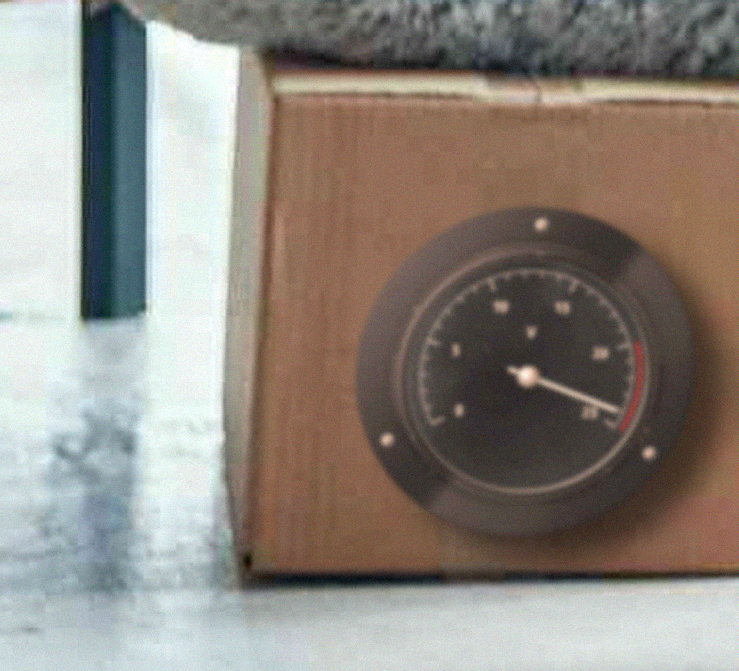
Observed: **24** V
